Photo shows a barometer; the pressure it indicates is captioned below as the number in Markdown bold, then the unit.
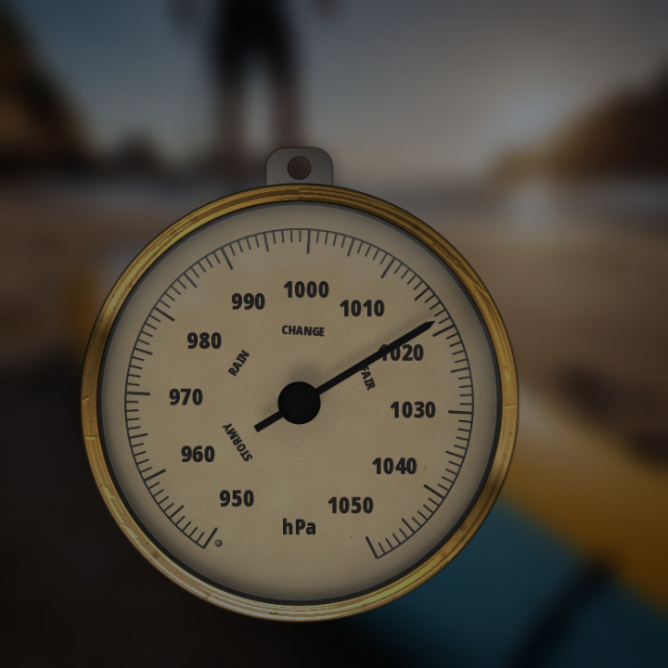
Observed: **1018.5** hPa
